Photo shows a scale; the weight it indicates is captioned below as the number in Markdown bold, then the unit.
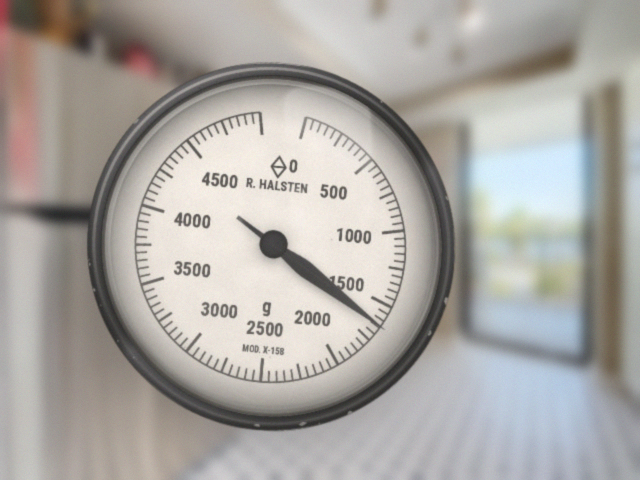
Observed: **1650** g
